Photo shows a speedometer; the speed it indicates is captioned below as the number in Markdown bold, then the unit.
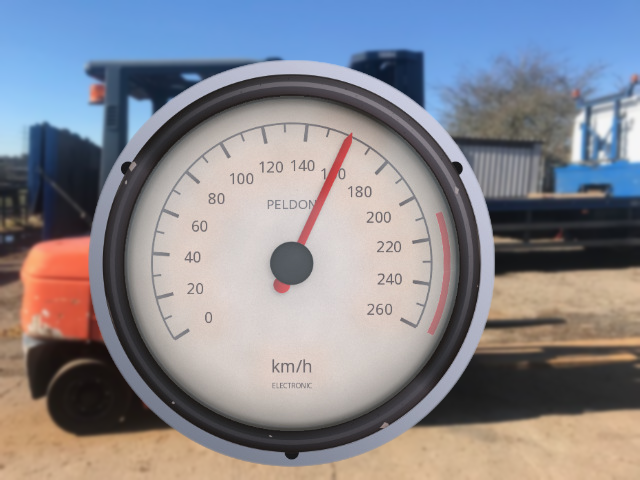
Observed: **160** km/h
